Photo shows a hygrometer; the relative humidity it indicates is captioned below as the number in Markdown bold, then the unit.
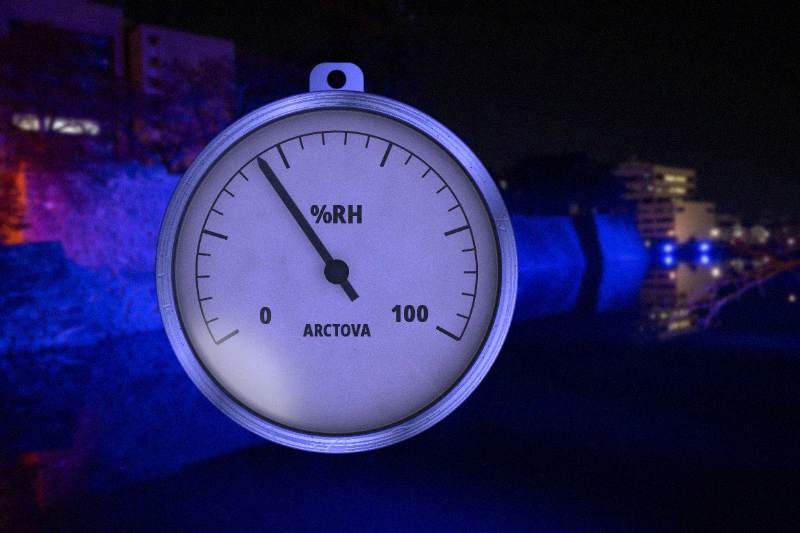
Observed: **36** %
